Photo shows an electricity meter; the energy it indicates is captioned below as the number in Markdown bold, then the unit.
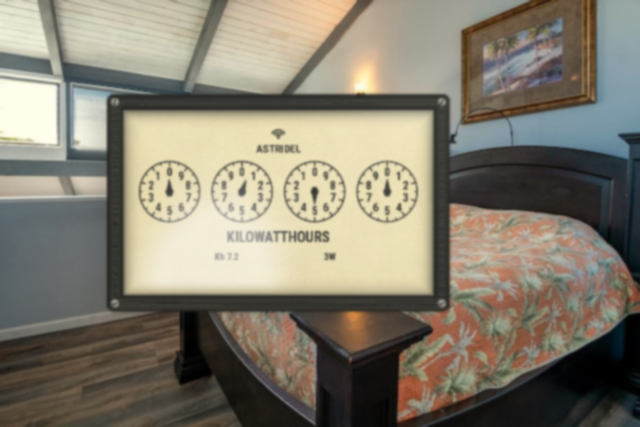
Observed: **50** kWh
